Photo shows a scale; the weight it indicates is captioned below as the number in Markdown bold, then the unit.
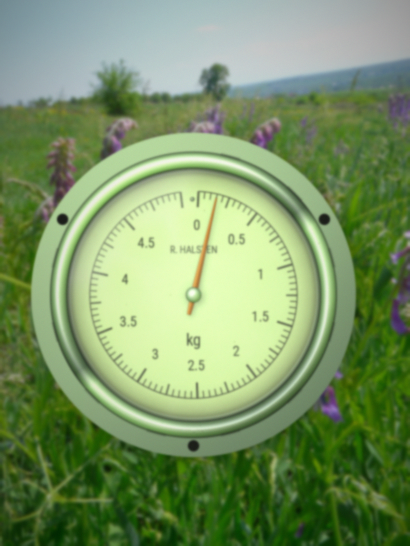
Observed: **0.15** kg
